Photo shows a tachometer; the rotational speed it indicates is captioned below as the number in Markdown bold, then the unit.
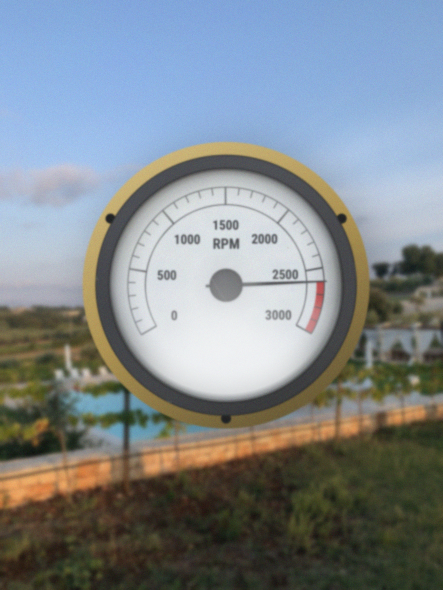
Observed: **2600** rpm
